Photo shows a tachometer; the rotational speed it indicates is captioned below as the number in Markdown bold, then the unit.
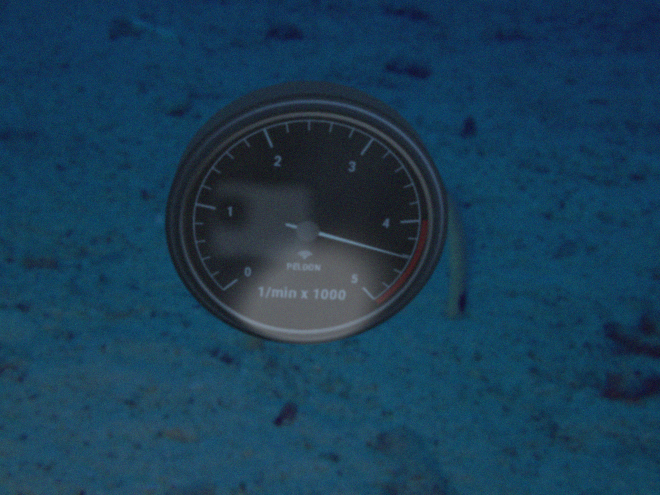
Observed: **4400** rpm
